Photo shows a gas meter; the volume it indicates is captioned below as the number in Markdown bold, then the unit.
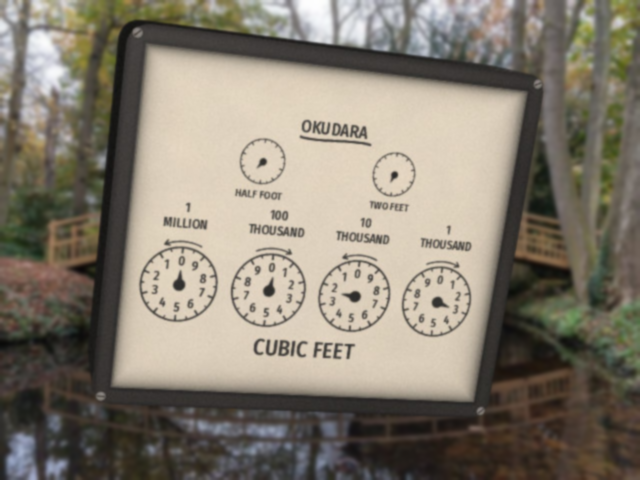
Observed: **2300** ft³
